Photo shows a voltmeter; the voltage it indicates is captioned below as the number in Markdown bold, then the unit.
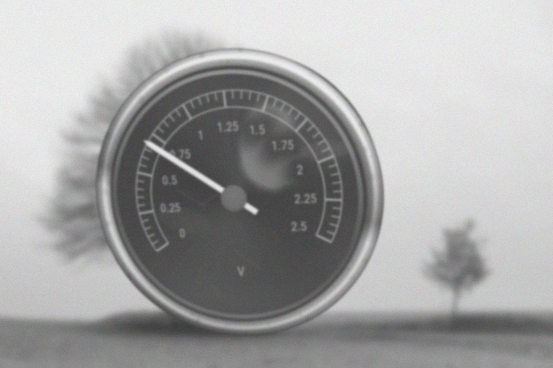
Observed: **0.7** V
